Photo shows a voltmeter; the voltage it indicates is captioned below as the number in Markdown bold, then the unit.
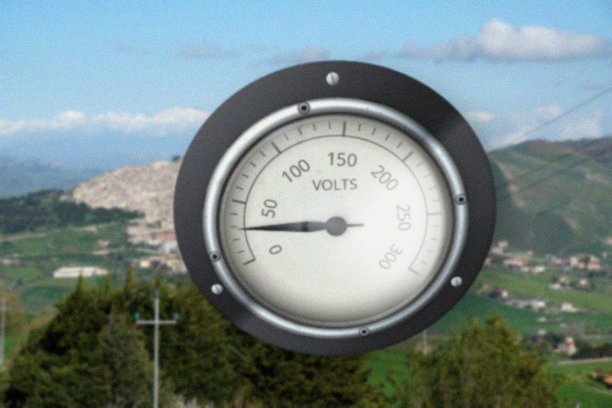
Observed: **30** V
